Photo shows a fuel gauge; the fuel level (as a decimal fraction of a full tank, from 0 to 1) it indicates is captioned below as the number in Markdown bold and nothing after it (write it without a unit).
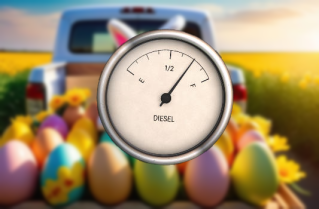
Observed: **0.75**
